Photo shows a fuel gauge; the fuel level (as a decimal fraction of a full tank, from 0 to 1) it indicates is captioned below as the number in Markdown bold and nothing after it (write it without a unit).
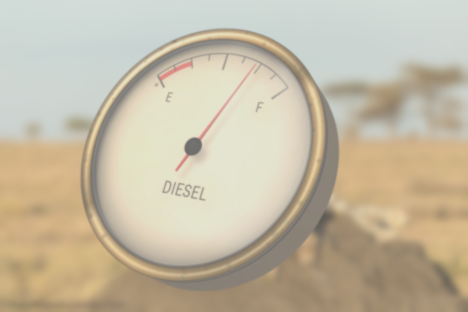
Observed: **0.75**
